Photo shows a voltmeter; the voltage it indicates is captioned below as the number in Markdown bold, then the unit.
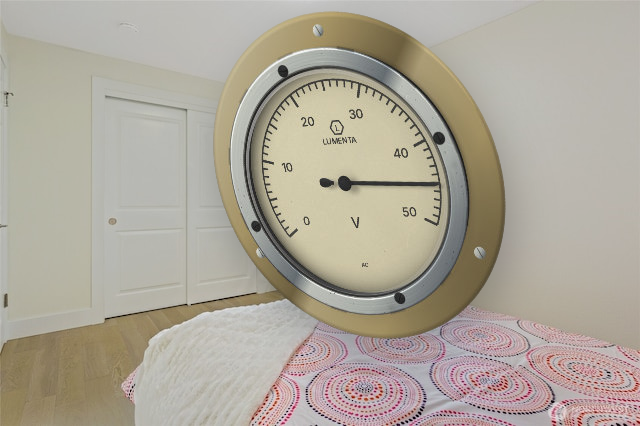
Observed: **45** V
